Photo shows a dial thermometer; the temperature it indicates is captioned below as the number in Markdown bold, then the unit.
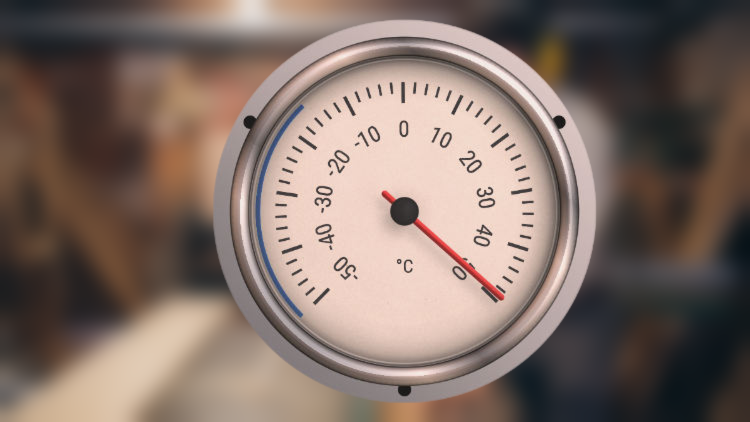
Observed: **49** °C
